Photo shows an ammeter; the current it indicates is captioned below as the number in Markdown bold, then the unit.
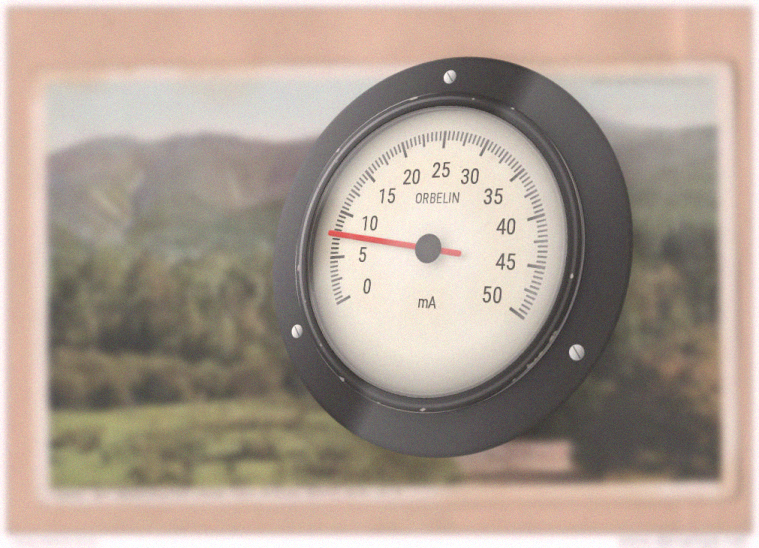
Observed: **7.5** mA
